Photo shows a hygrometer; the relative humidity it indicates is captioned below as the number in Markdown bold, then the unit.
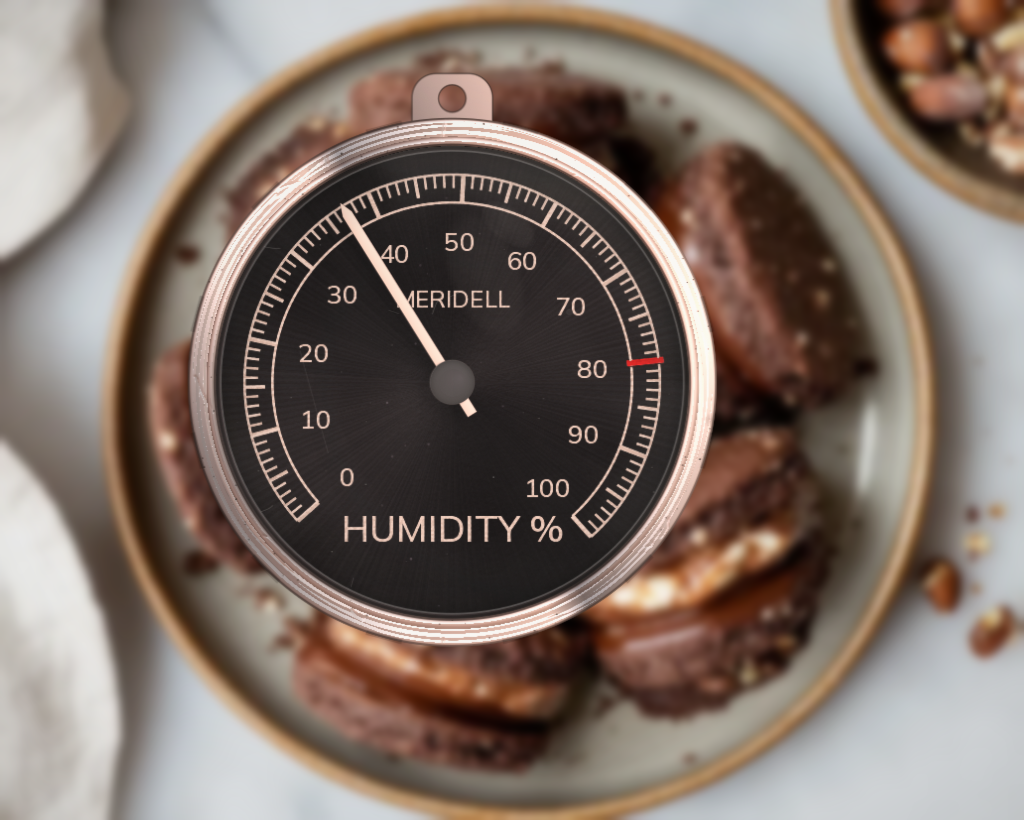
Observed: **37** %
